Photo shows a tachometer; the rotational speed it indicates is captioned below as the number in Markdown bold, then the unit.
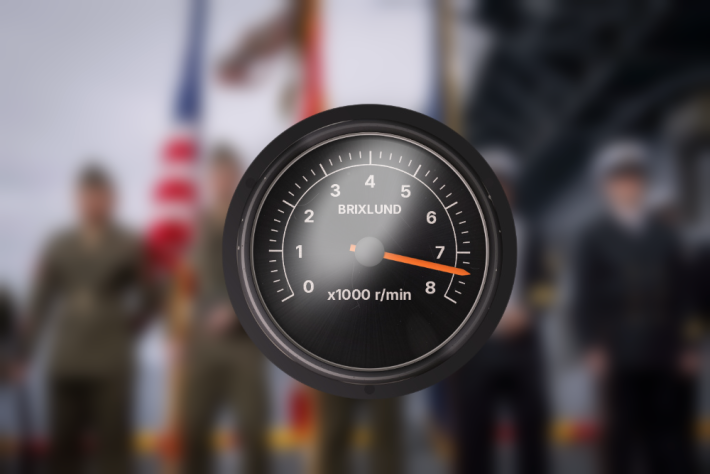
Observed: **7400** rpm
